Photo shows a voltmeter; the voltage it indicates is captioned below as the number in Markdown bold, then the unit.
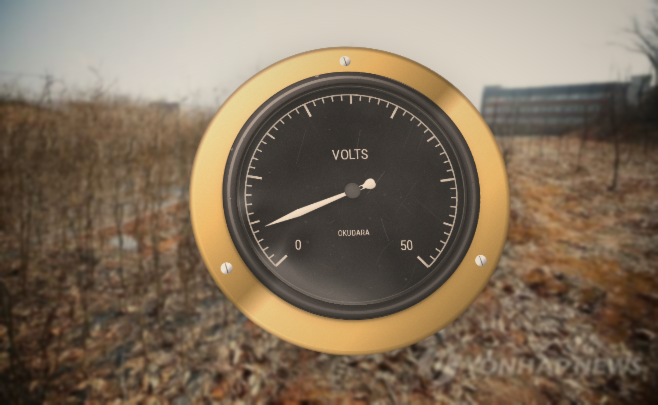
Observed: **4** V
